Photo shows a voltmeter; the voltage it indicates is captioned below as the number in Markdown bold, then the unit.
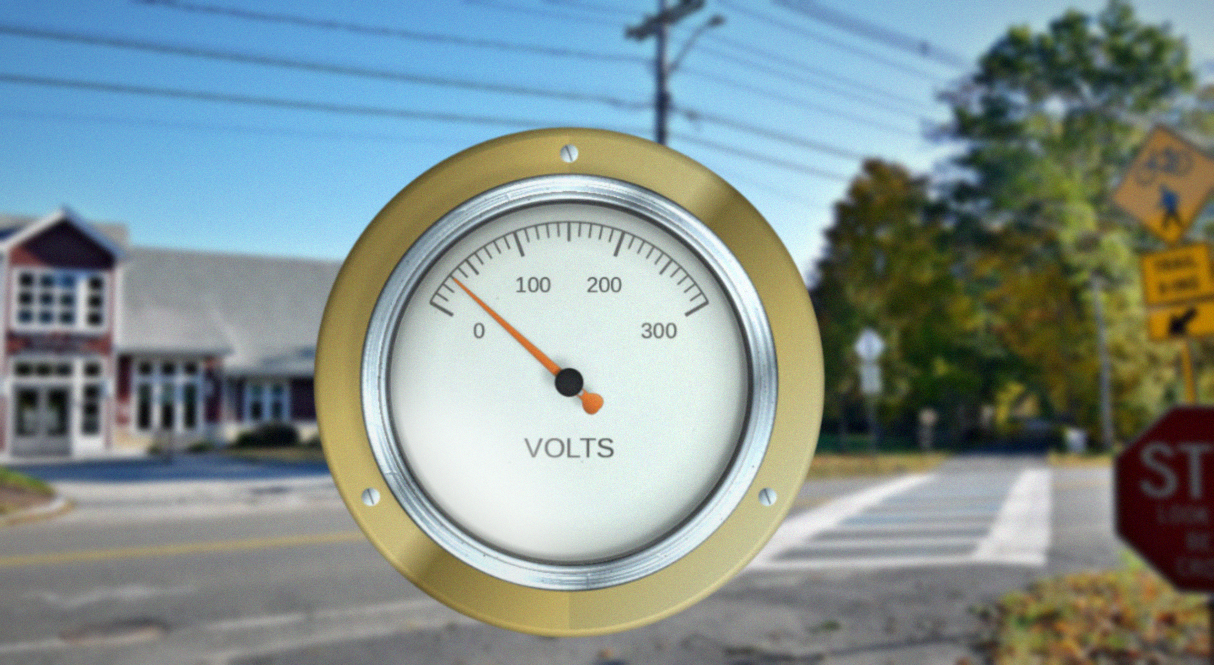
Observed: **30** V
